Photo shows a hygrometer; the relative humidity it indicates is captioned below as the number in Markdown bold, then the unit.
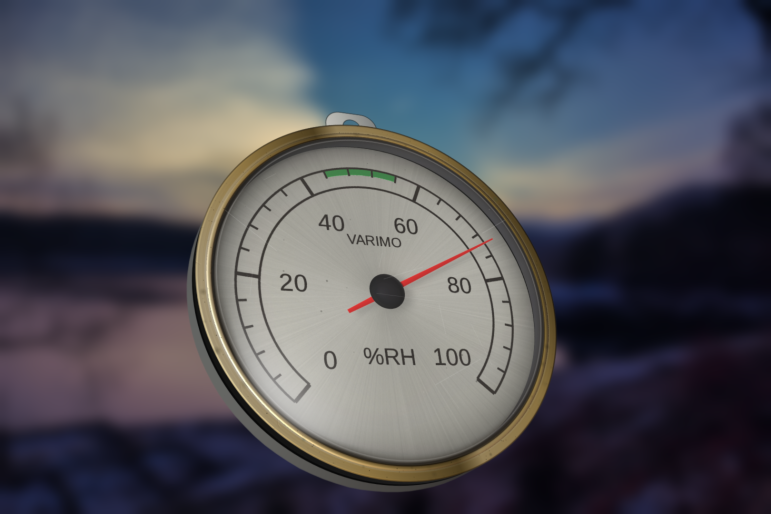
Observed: **74** %
